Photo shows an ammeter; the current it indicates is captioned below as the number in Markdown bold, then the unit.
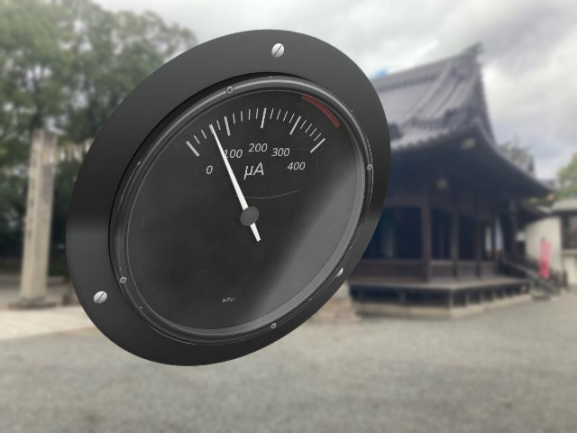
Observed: **60** µA
